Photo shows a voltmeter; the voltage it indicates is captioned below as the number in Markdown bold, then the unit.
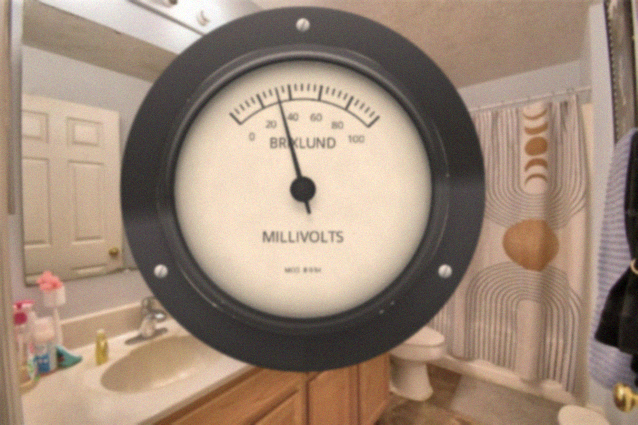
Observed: **32** mV
